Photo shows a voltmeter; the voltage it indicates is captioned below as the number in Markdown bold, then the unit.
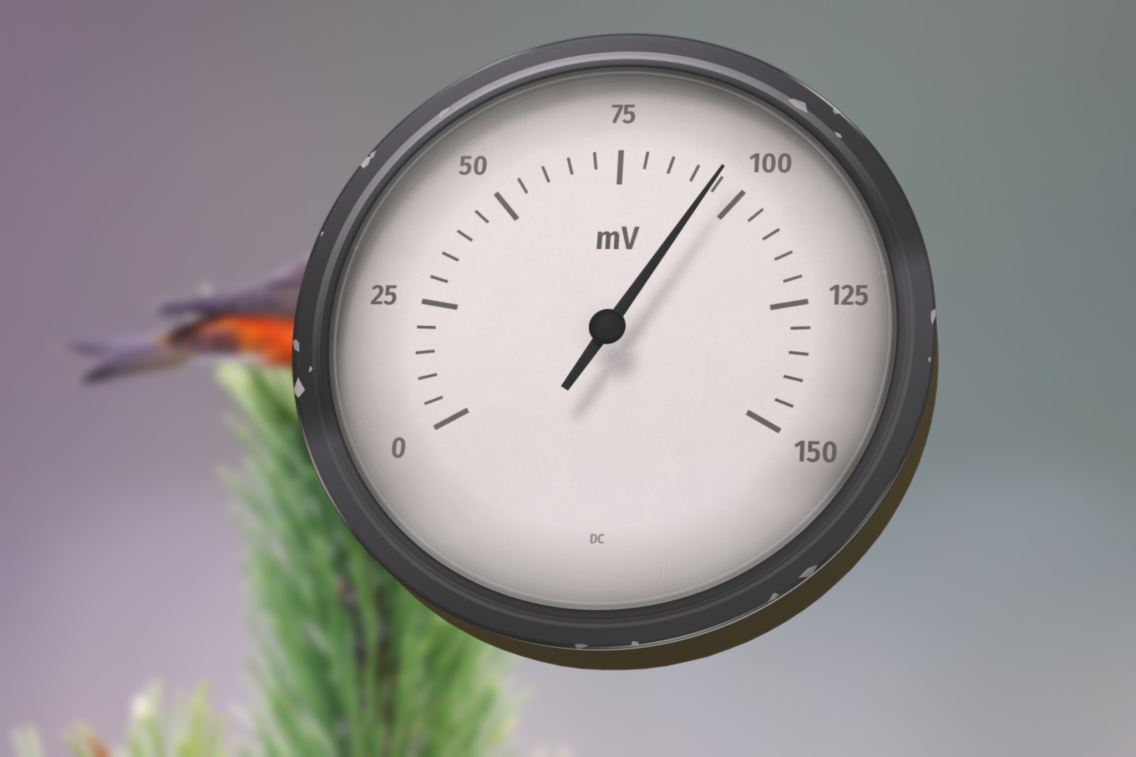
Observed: **95** mV
